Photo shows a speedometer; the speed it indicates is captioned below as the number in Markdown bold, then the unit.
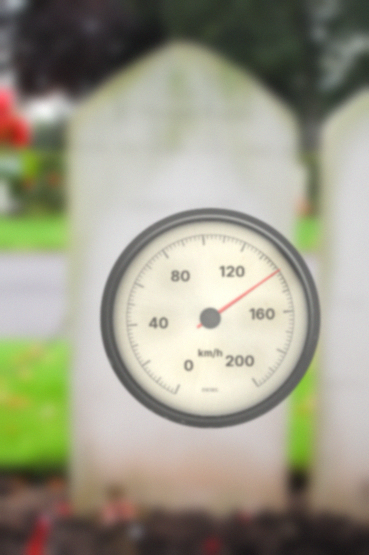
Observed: **140** km/h
